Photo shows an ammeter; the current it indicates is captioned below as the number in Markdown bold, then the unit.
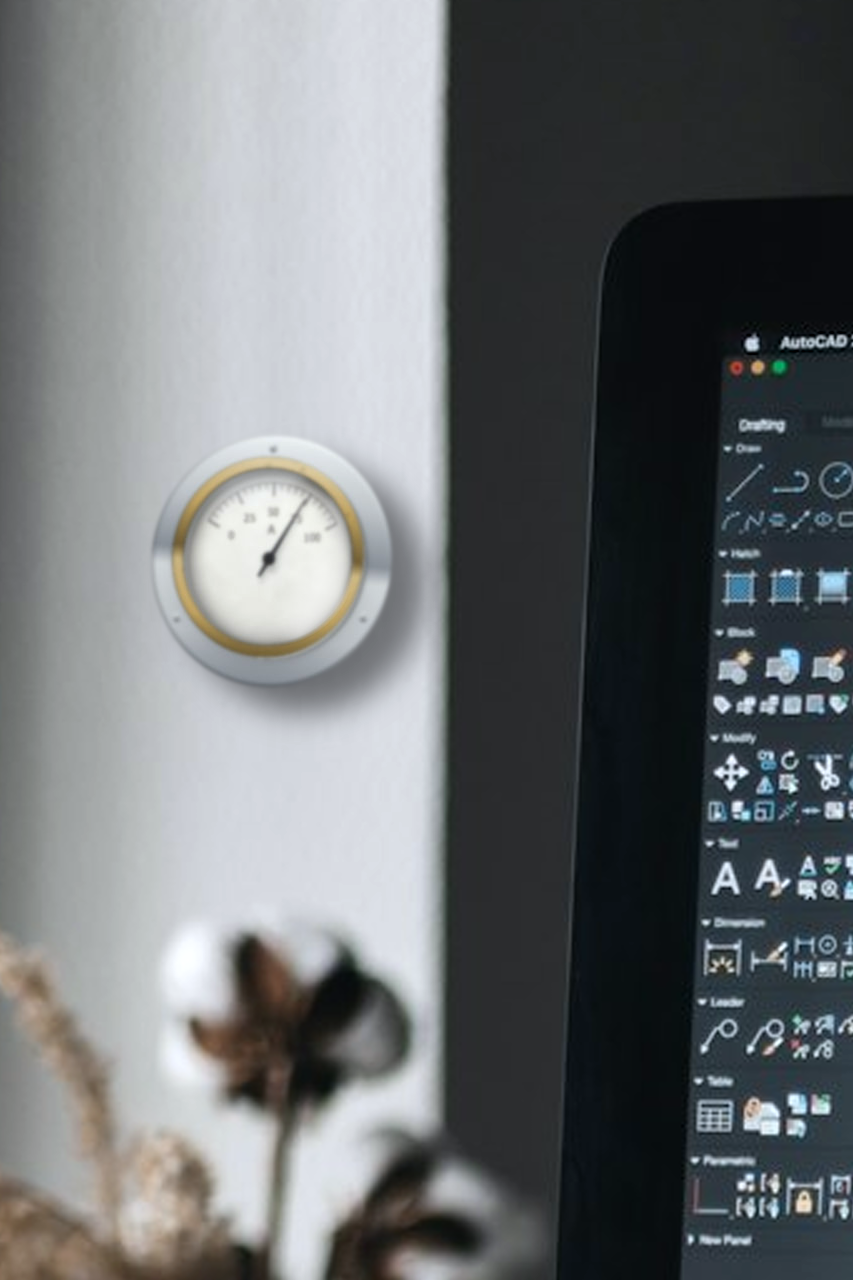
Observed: **75** A
